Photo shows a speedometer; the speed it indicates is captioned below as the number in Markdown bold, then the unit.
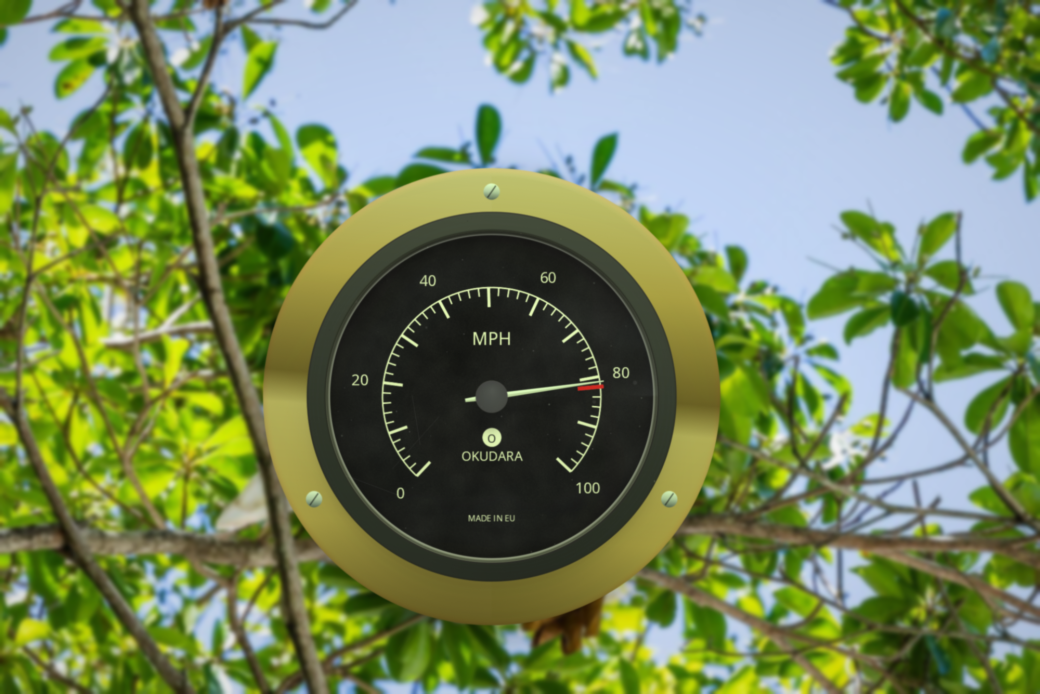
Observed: **81** mph
